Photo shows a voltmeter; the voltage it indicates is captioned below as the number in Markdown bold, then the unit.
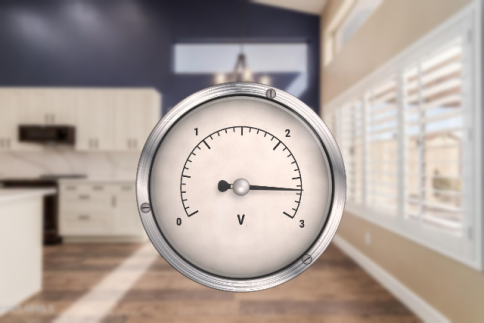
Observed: **2.65** V
